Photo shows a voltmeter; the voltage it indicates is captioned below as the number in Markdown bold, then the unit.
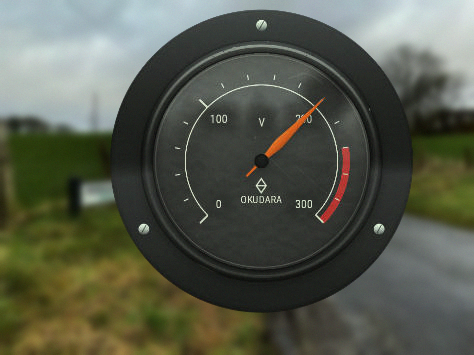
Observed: **200** V
